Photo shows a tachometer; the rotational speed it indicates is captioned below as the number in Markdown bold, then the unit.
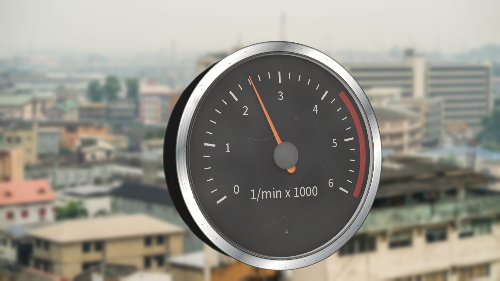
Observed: **2400** rpm
